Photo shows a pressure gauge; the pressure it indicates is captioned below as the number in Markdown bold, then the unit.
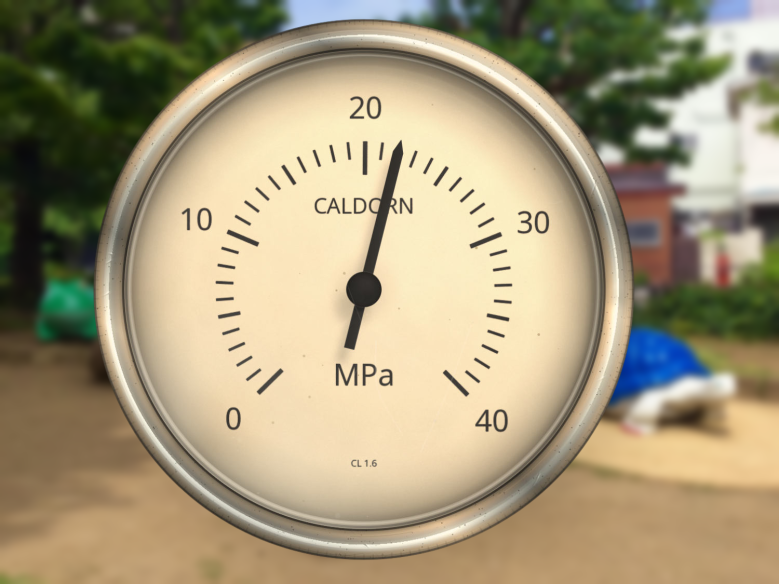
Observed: **22** MPa
